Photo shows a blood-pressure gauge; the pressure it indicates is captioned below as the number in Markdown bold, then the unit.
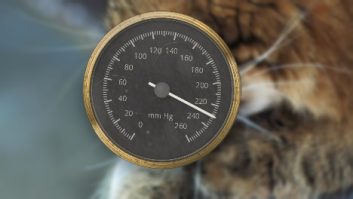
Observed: **230** mmHg
